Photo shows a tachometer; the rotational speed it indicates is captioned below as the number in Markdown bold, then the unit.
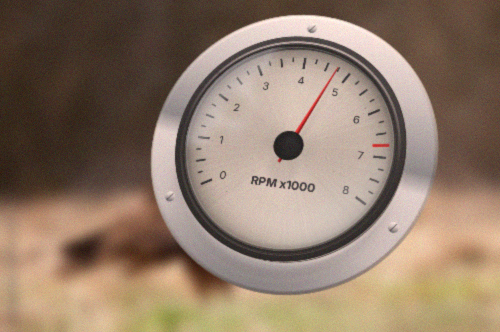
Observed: **4750** rpm
